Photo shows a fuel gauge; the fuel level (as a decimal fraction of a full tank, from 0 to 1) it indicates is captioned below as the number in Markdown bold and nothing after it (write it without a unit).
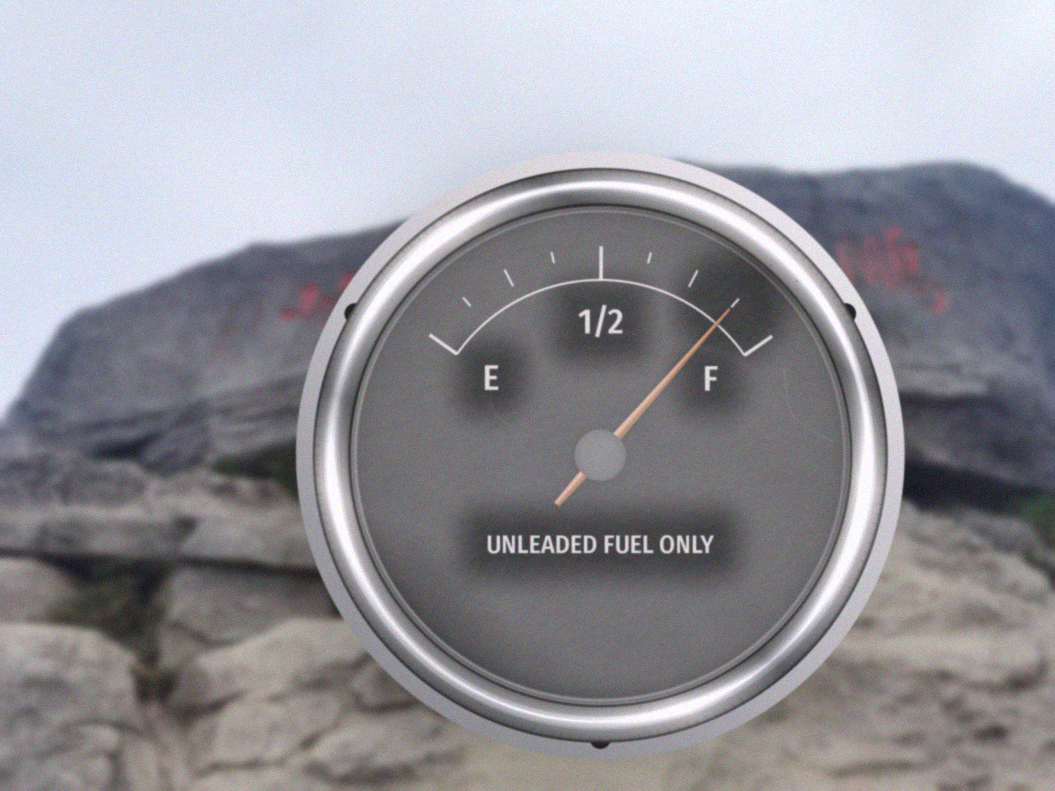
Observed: **0.875**
